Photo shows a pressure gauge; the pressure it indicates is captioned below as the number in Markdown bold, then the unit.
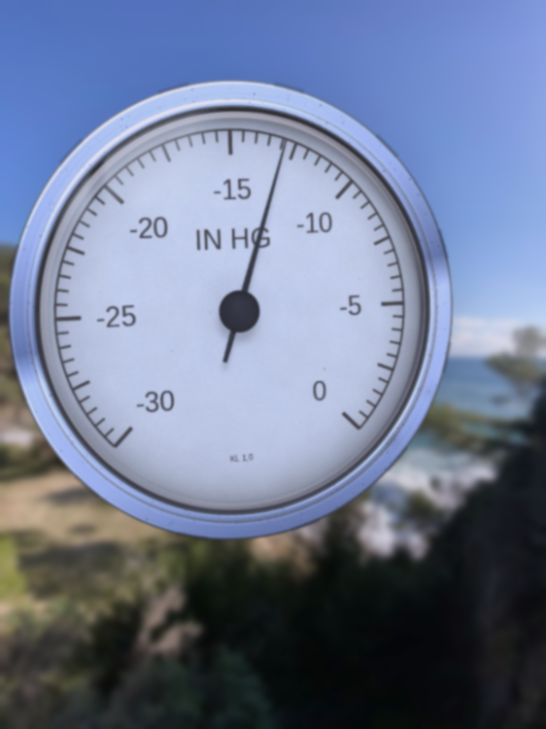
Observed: **-13** inHg
